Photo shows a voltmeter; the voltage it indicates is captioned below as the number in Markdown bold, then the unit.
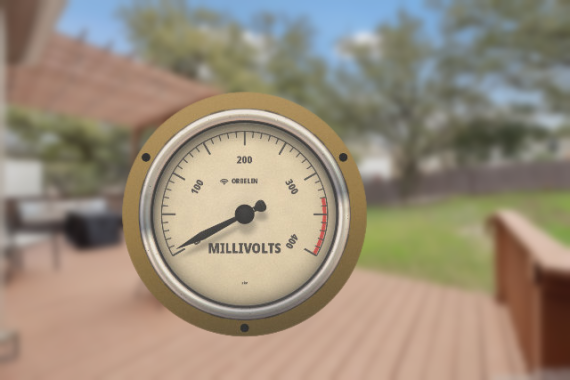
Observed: **5** mV
